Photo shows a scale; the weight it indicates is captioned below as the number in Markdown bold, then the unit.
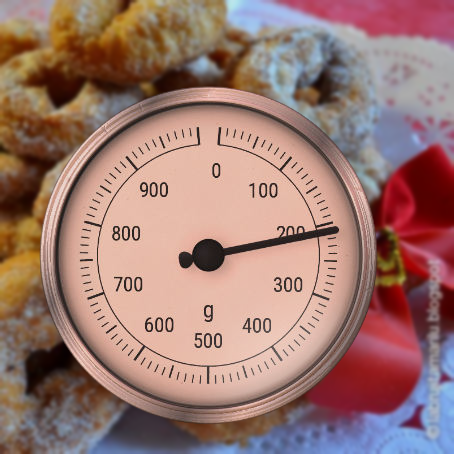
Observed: **210** g
